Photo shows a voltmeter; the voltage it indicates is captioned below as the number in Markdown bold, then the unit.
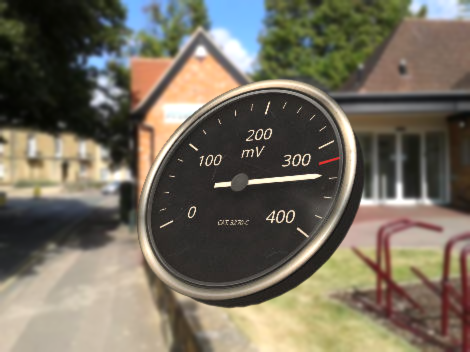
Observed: **340** mV
